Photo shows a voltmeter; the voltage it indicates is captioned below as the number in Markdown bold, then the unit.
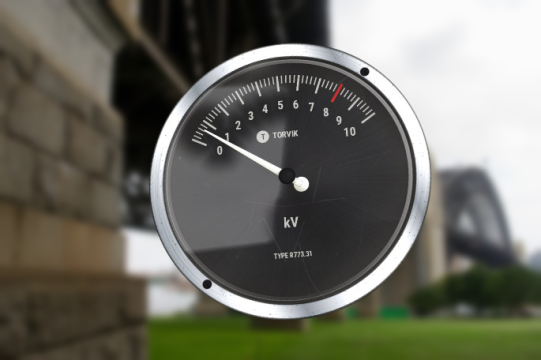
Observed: **0.6** kV
